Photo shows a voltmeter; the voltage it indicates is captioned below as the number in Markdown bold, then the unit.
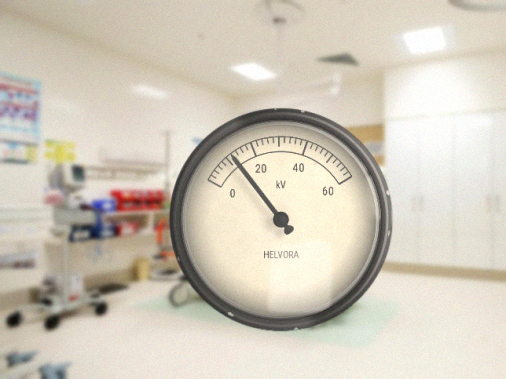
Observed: **12** kV
